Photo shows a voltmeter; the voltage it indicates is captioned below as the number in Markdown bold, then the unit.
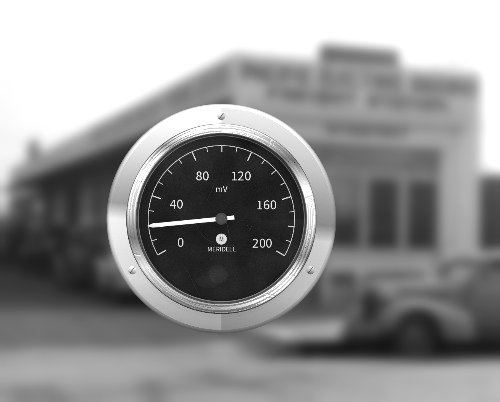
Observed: **20** mV
